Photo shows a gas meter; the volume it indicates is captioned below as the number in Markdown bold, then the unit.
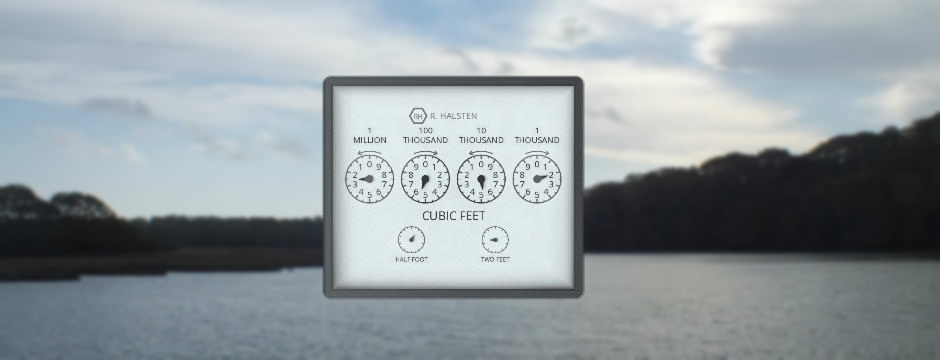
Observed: **255200** ft³
